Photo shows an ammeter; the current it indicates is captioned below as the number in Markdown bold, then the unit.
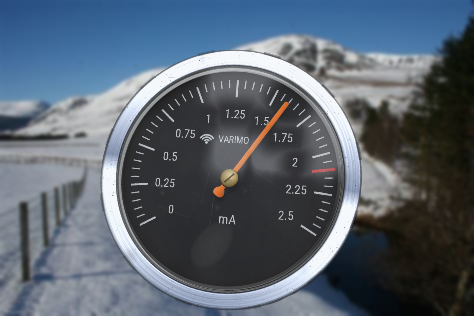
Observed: **1.6** mA
